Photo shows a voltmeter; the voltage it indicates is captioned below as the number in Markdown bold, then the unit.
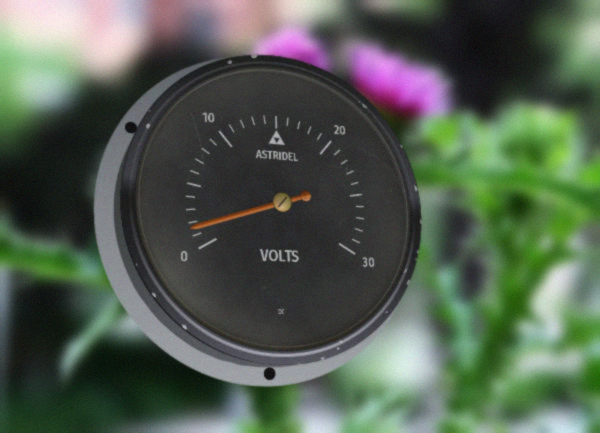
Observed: **1.5** V
